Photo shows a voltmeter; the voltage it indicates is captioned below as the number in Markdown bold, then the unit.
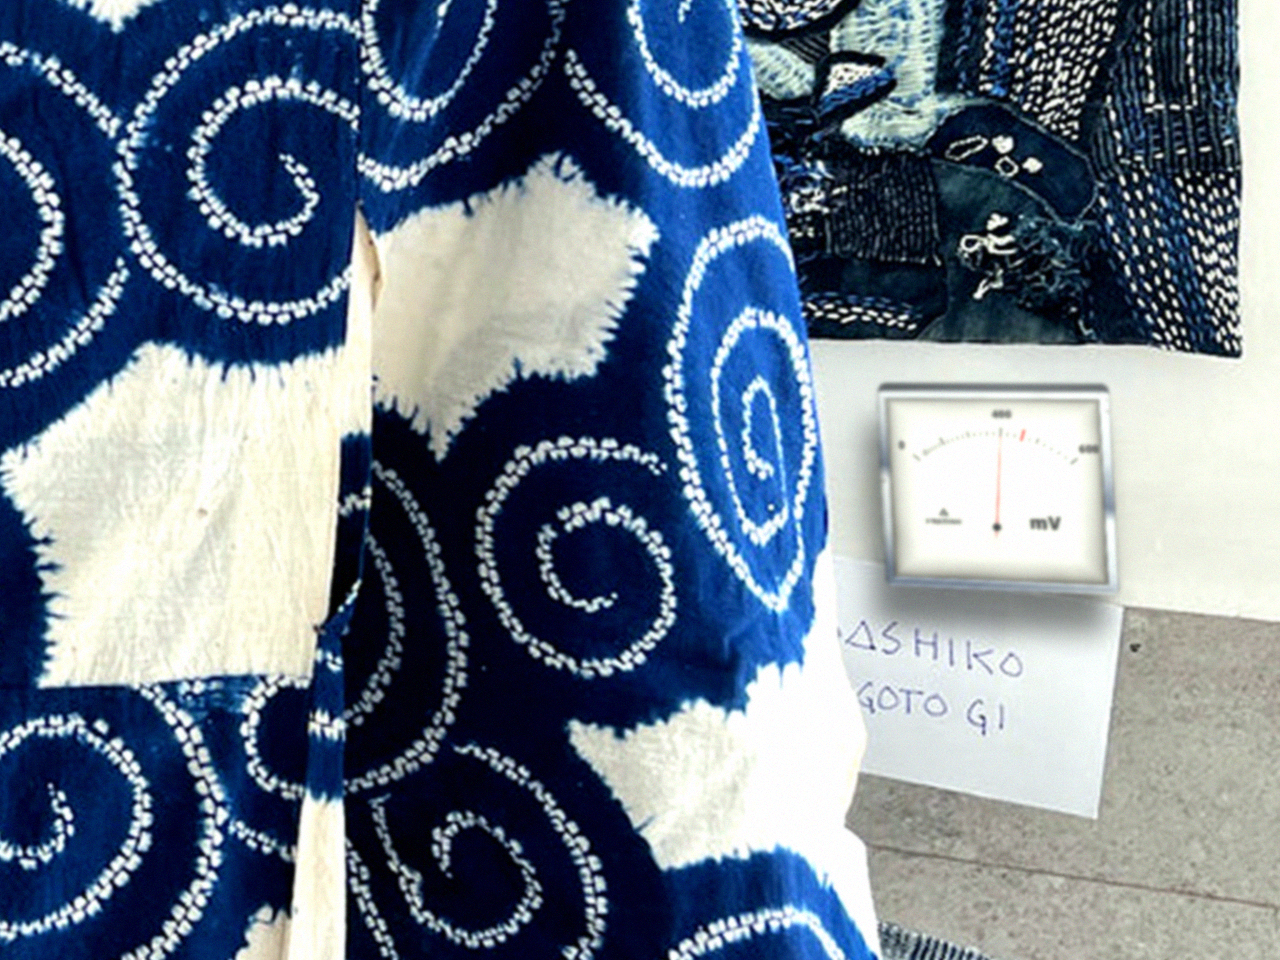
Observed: **400** mV
